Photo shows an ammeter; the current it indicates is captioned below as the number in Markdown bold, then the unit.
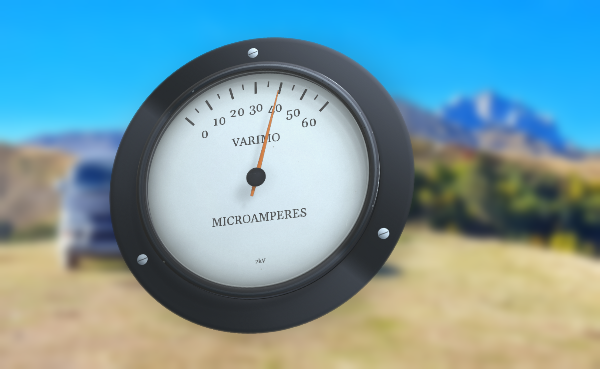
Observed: **40** µA
